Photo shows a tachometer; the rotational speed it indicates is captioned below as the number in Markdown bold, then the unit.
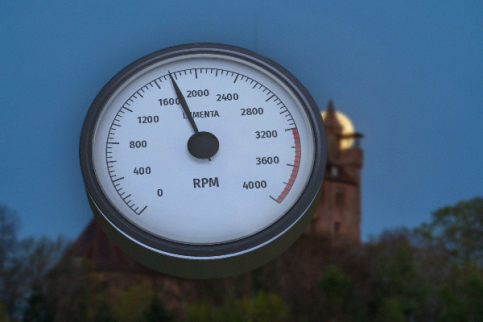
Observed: **1750** rpm
